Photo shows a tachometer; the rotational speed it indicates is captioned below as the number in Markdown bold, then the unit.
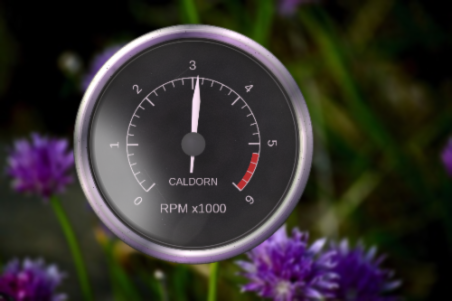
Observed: **3100** rpm
